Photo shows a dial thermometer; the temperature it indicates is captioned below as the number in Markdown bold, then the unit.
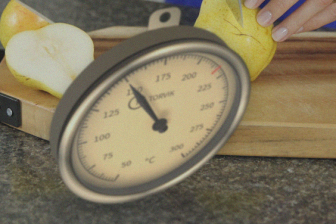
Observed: **150** °C
